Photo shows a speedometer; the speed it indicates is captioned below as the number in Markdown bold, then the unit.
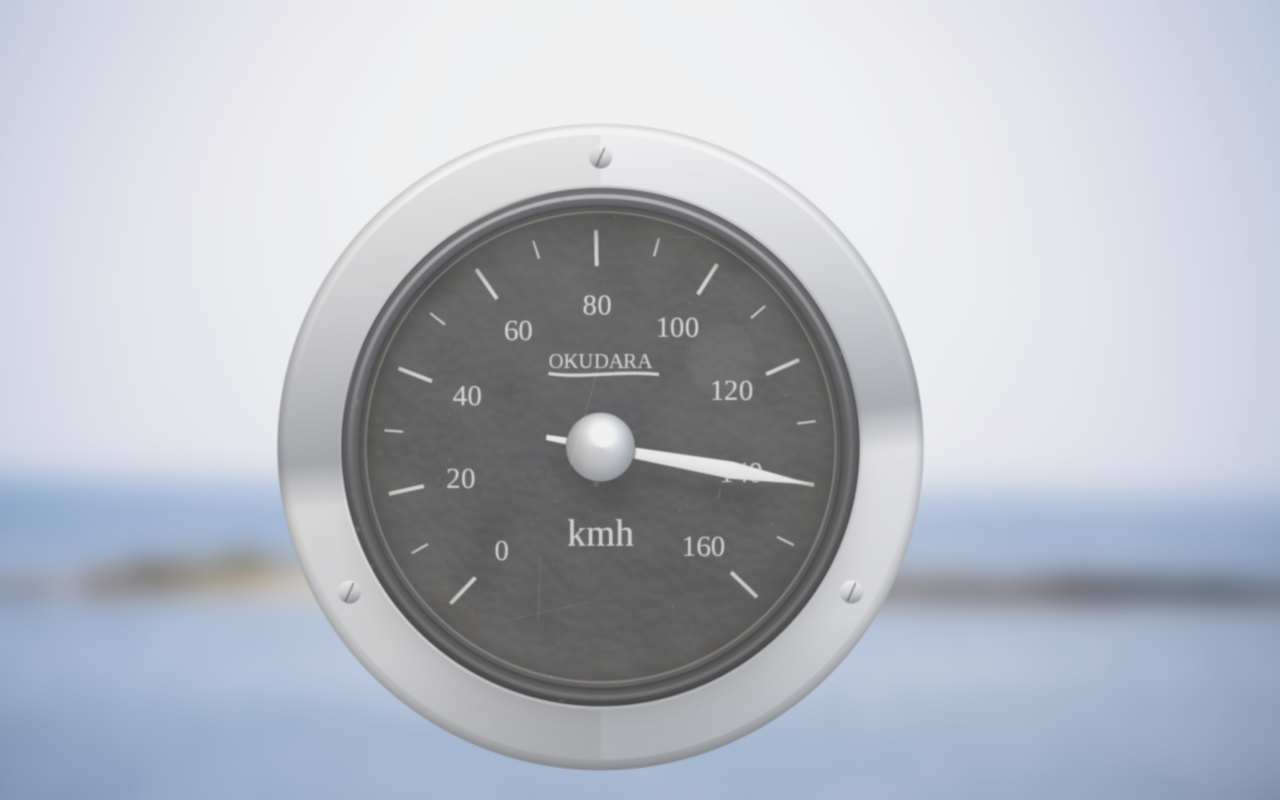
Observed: **140** km/h
